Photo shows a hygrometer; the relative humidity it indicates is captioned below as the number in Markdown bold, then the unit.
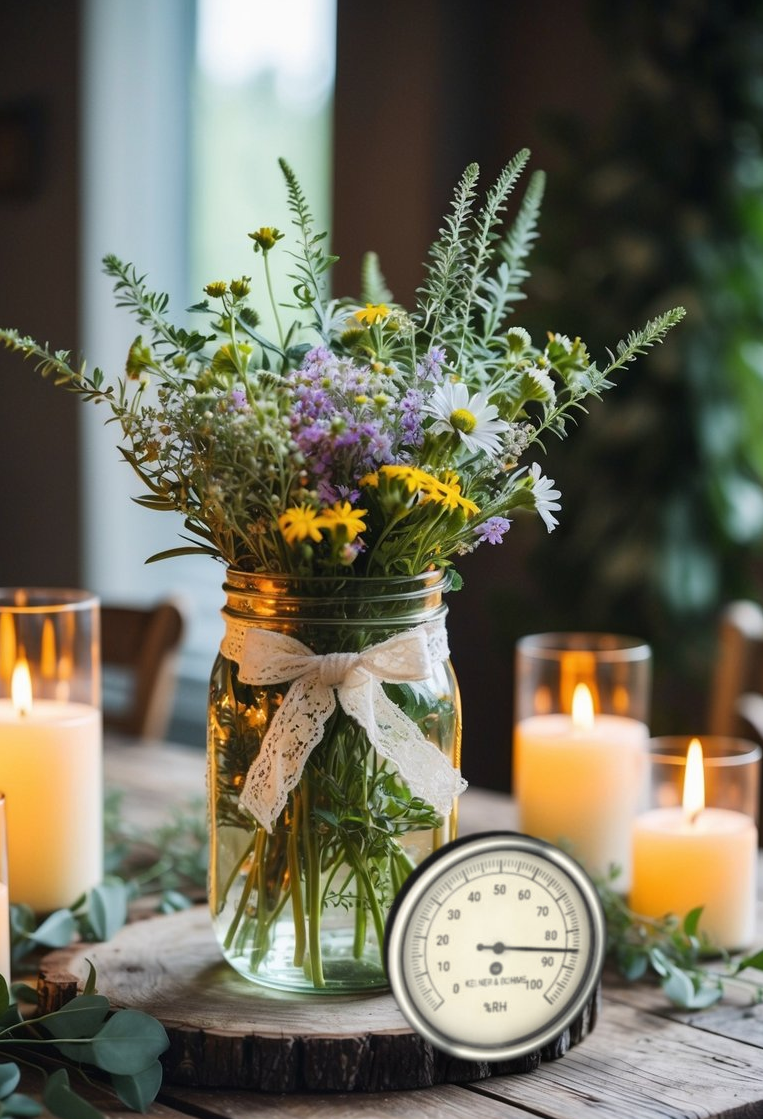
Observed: **85** %
